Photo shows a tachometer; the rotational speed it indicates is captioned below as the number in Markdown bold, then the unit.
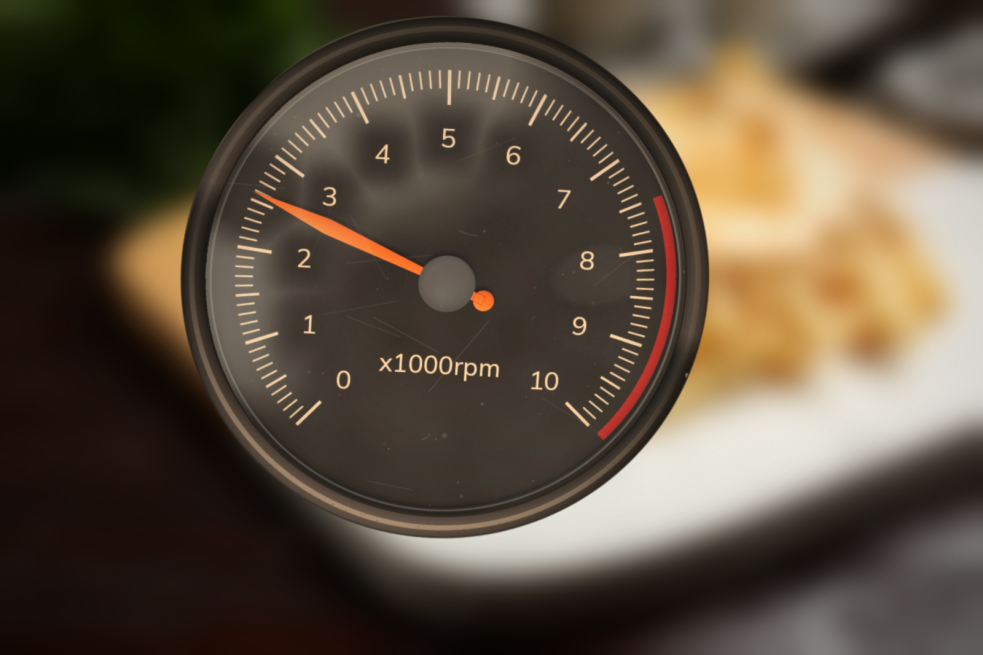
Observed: **2600** rpm
